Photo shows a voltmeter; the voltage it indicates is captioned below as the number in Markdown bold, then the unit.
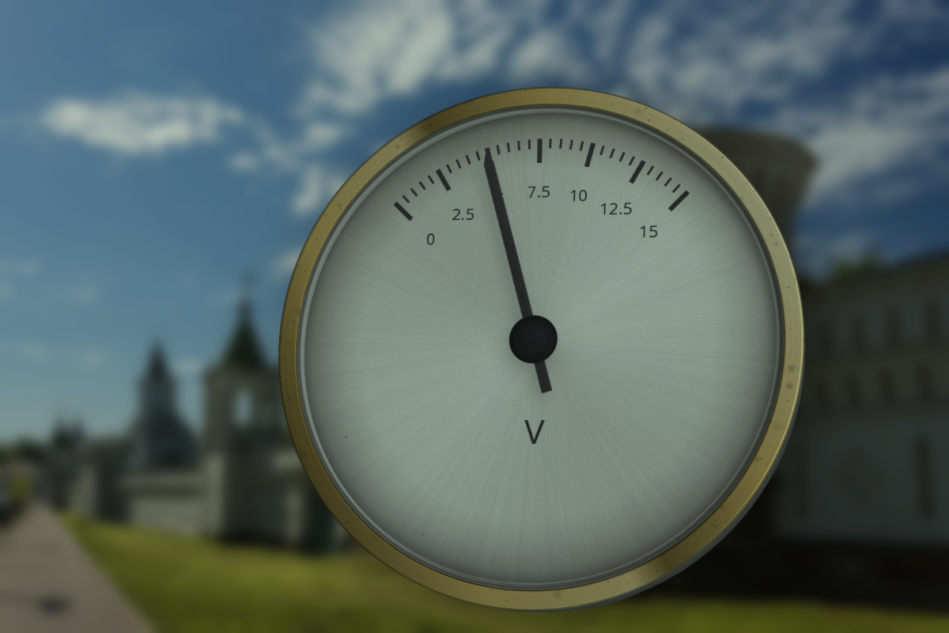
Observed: **5** V
